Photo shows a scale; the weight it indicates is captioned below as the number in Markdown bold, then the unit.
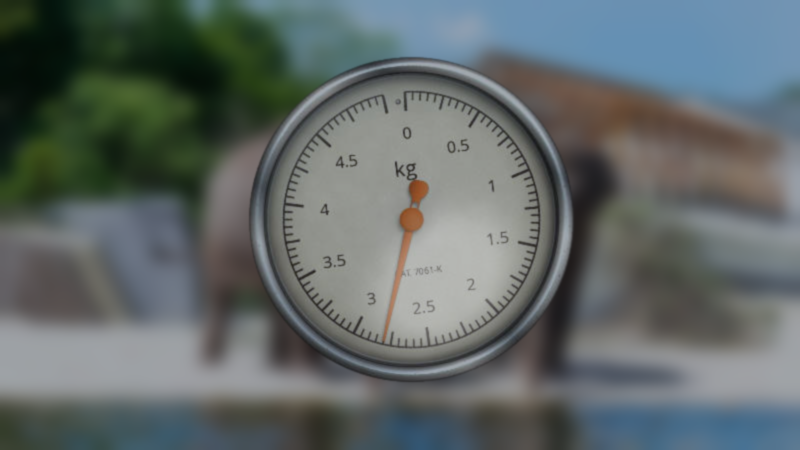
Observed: **2.8** kg
